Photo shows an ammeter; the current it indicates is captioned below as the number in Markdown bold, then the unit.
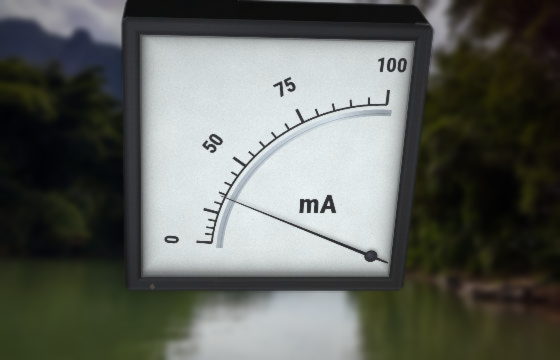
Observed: **35** mA
